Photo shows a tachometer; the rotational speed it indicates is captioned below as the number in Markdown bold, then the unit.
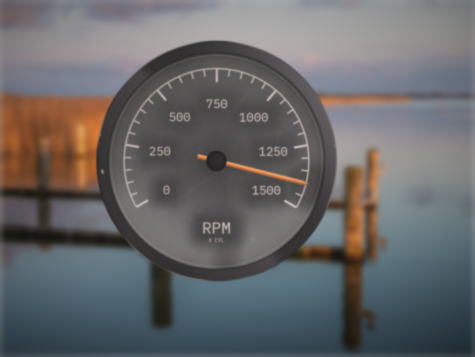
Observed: **1400** rpm
